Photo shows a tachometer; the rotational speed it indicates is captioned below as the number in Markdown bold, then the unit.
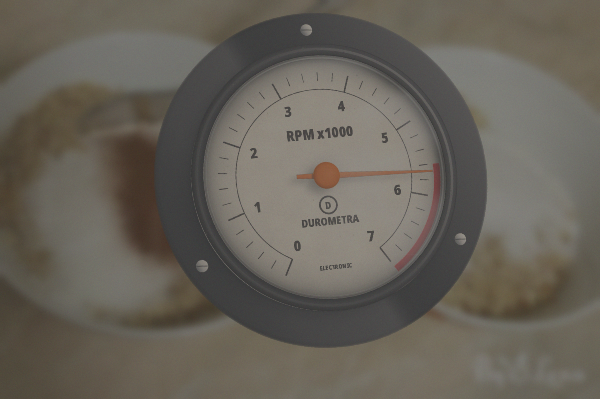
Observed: **5700** rpm
